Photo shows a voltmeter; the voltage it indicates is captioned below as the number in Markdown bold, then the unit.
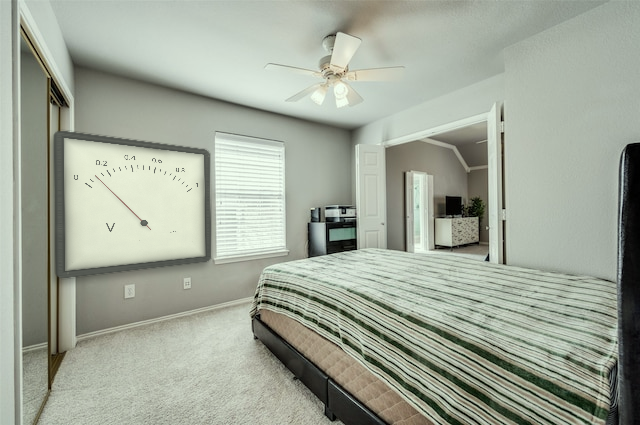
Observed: **0.1** V
